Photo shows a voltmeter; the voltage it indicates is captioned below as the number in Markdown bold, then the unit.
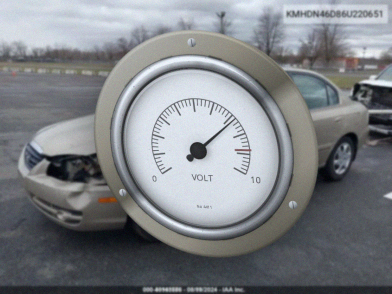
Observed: **7.2** V
